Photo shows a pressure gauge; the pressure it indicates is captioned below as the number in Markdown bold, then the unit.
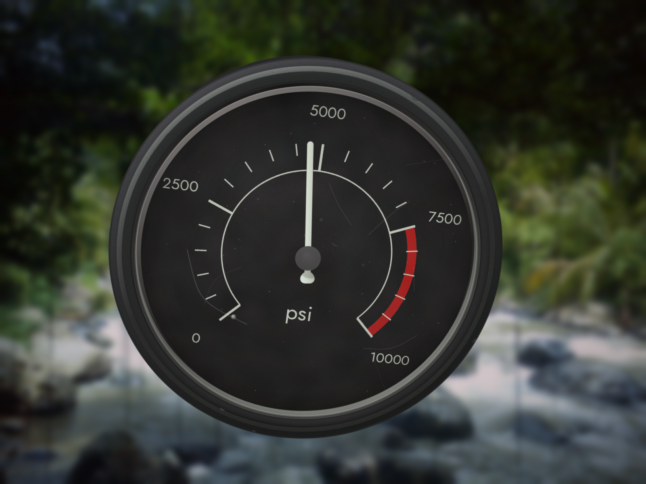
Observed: **4750** psi
